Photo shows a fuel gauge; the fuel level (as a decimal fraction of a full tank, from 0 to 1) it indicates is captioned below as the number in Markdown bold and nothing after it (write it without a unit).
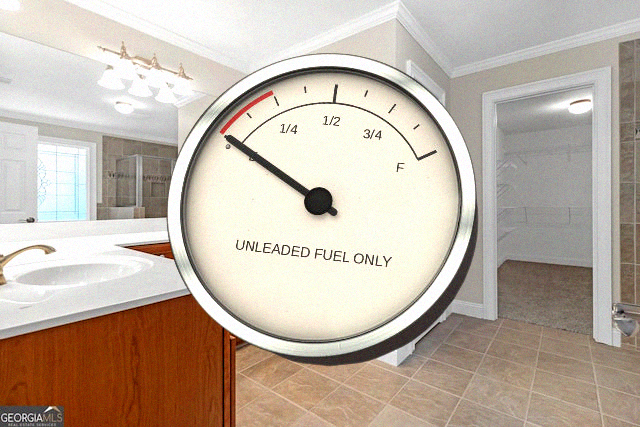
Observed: **0**
